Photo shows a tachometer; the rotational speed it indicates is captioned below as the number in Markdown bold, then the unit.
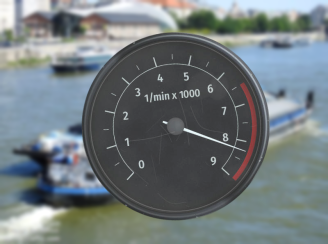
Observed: **8250** rpm
